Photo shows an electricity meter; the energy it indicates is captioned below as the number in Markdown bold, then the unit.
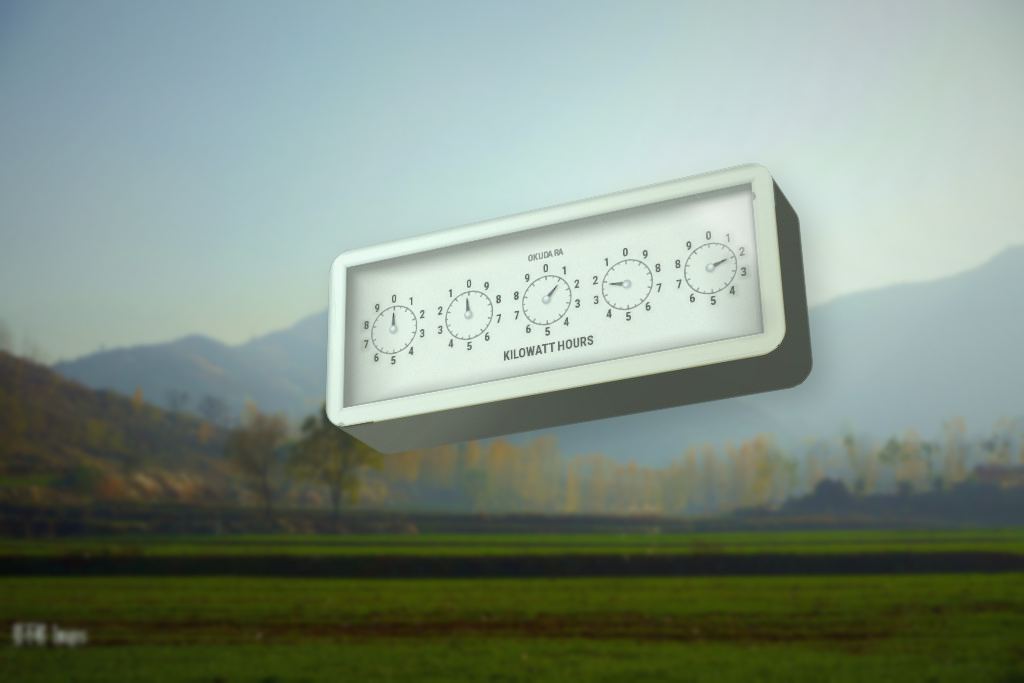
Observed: **122** kWh
